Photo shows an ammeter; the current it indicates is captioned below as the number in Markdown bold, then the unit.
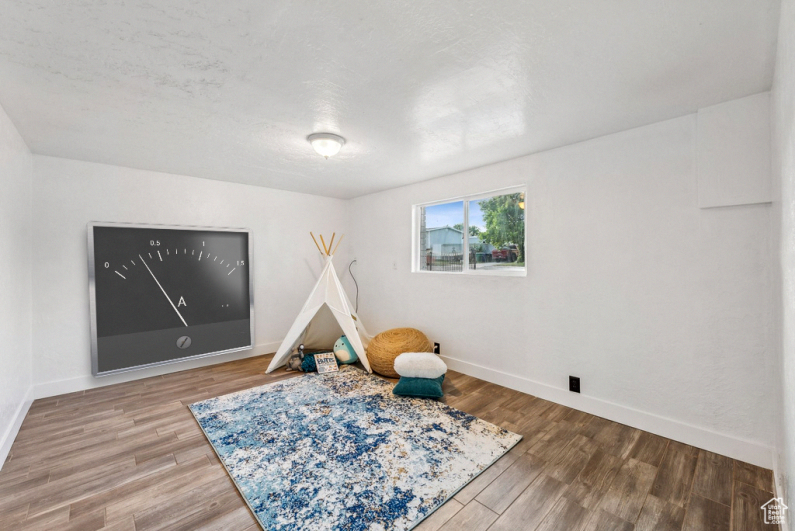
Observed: **0.3** A
